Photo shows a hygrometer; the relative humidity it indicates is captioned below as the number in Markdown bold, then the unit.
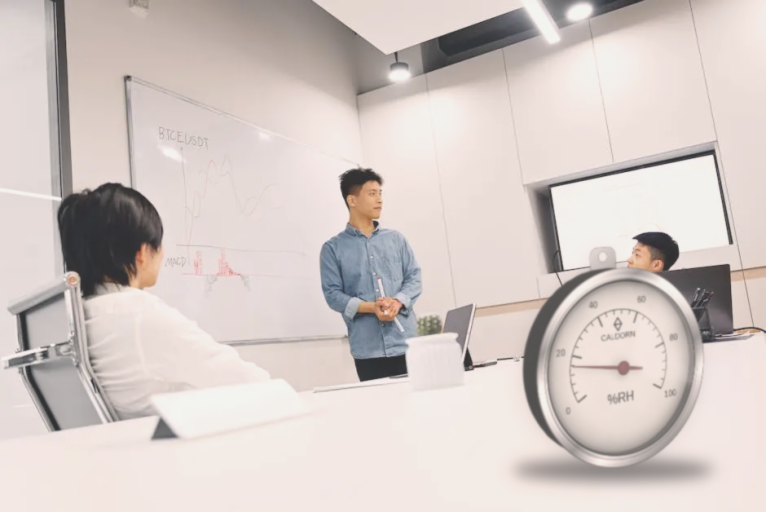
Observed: **16** %
